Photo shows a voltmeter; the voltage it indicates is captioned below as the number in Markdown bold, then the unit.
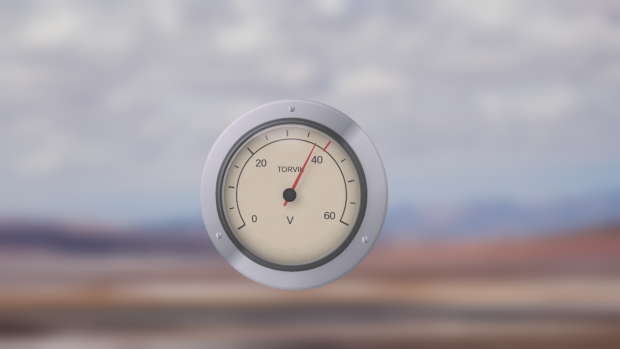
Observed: **37.5** V
